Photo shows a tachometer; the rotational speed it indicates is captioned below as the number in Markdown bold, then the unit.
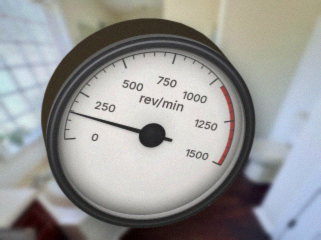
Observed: **150** rpm
